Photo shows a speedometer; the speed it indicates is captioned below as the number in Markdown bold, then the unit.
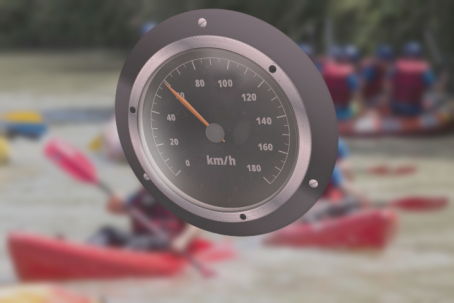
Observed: **60** km/h
